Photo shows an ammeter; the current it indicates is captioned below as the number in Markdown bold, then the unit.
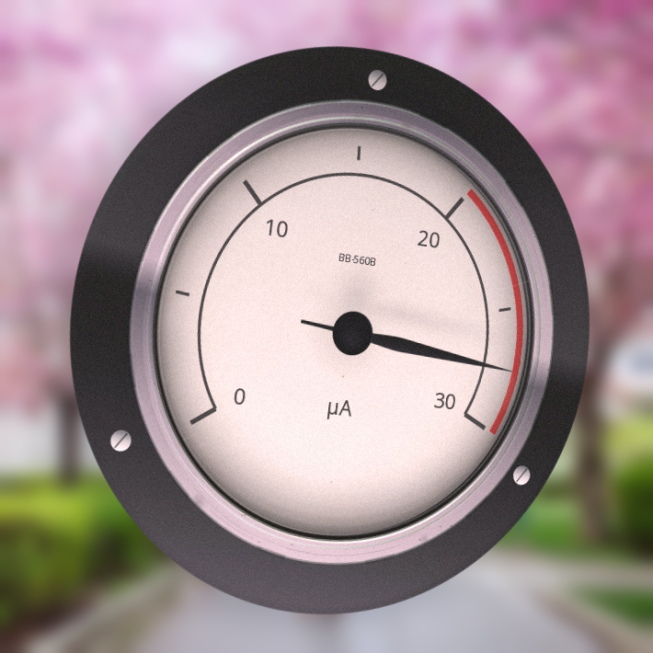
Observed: **27.5** µA
